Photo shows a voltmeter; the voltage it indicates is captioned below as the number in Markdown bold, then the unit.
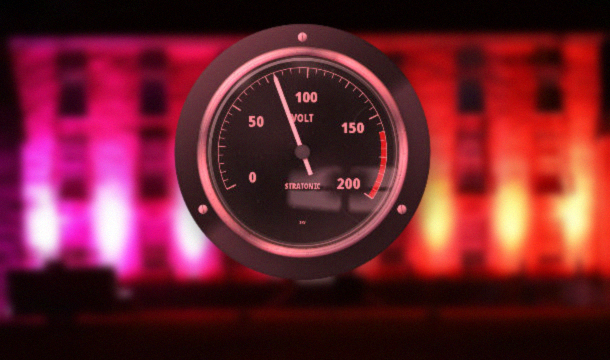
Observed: **80** V
